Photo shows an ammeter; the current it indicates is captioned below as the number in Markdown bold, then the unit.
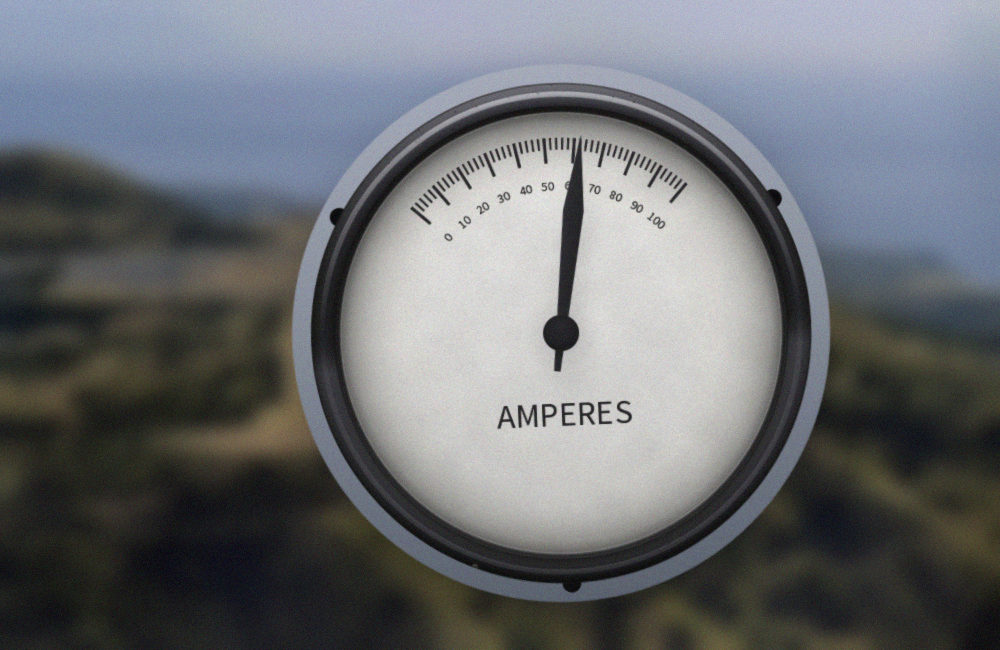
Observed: **62** A
